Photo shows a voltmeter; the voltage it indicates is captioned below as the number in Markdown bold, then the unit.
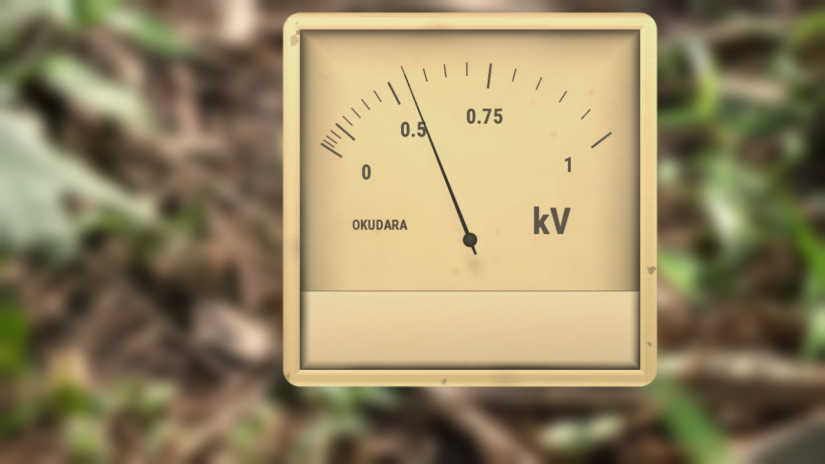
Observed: **0.55** kV
